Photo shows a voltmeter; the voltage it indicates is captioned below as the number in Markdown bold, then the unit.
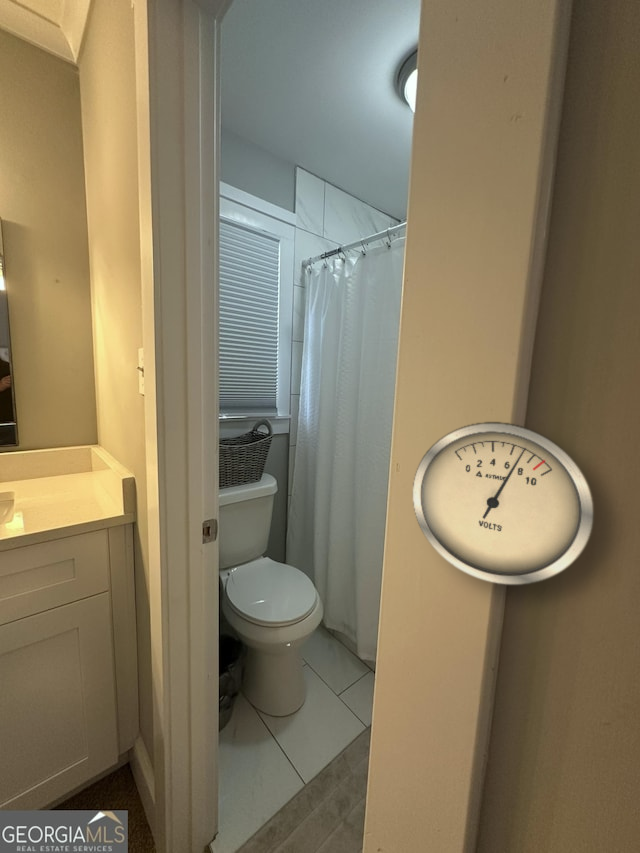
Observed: **7** V
